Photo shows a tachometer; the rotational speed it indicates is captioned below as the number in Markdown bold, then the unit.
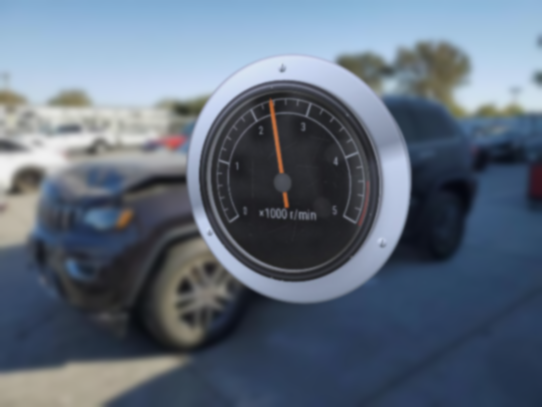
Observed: **2400** rpm
